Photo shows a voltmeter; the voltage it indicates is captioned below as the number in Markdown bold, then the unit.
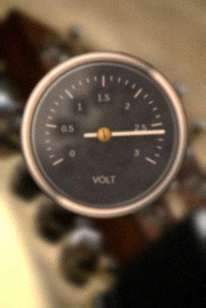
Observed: **2.6** V
